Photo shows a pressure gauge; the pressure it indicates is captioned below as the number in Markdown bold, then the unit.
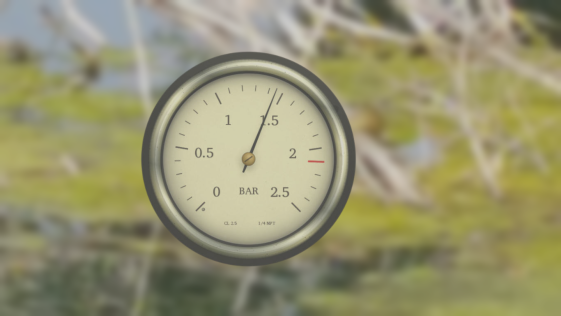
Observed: **1.45** bar
